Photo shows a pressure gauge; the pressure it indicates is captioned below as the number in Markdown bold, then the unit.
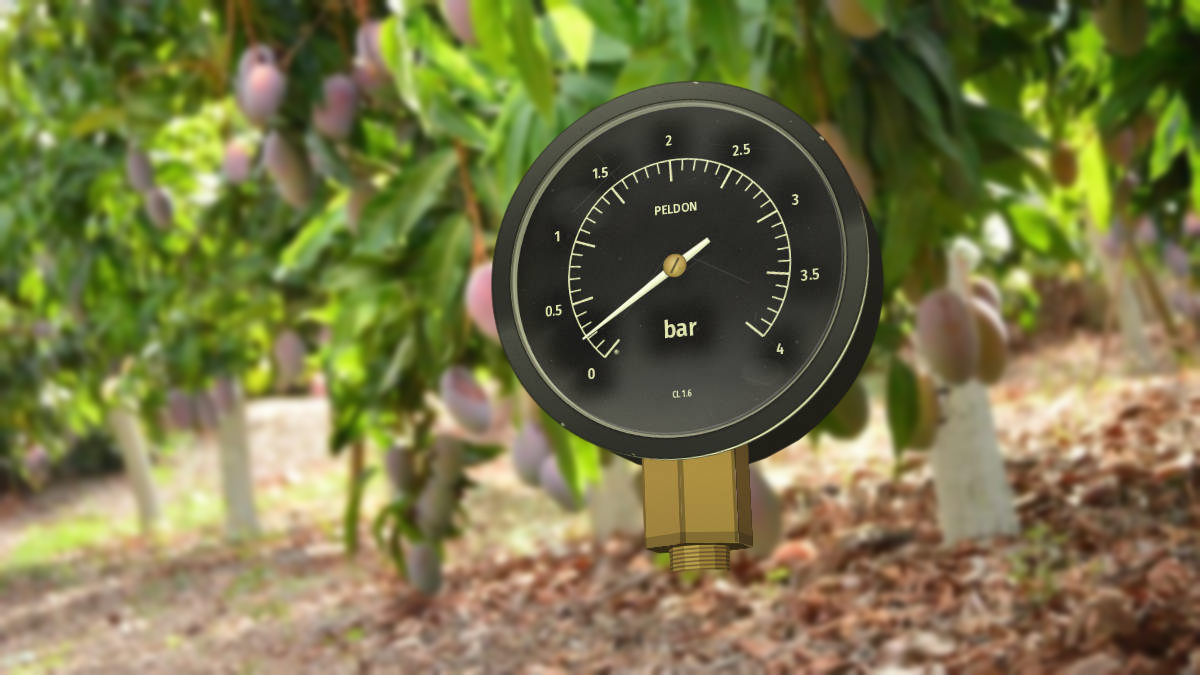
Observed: **0.2** bar
